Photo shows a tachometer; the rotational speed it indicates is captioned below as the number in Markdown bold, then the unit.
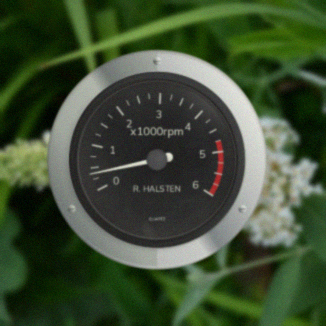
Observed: **375** rpm
